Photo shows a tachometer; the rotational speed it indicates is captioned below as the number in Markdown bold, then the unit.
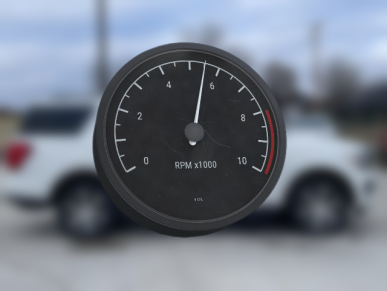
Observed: **5500** rpm
